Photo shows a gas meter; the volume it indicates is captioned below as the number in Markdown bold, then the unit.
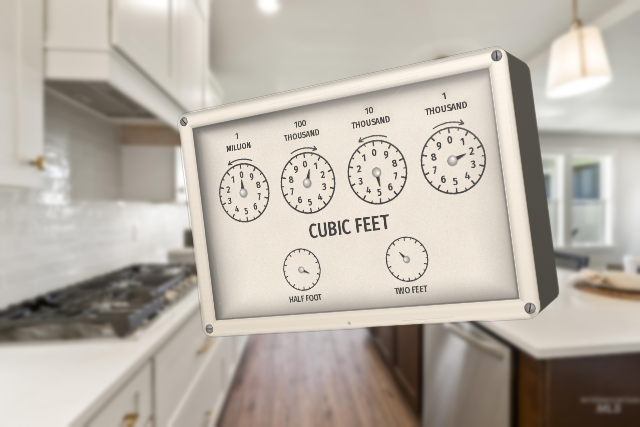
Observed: **5200** ft³
